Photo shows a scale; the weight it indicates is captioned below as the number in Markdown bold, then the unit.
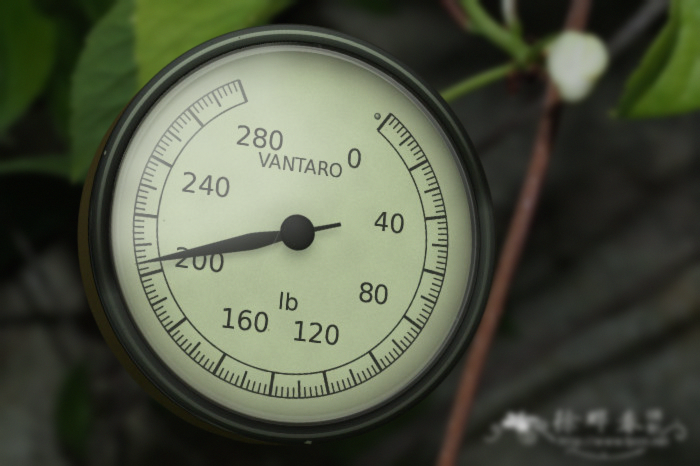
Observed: **204** lb
